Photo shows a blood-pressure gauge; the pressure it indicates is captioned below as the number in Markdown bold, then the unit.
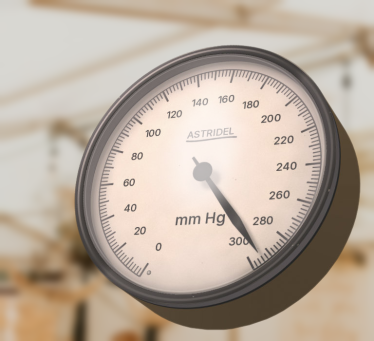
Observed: **294** mmHg
